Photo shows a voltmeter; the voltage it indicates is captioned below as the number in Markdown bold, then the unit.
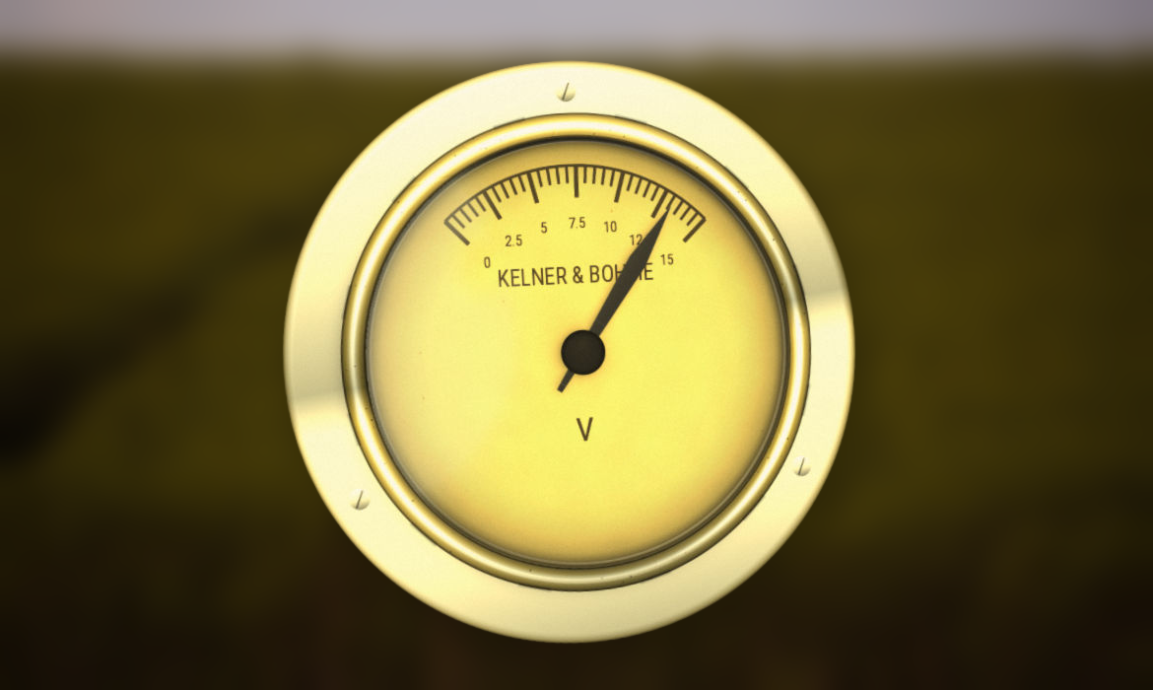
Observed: **13** V
